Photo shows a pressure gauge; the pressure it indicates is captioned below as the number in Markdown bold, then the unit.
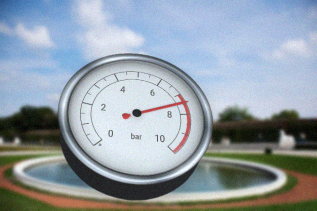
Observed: **7.5** bar
